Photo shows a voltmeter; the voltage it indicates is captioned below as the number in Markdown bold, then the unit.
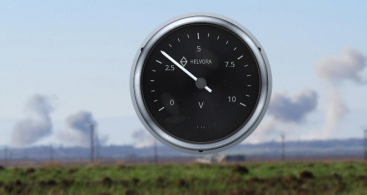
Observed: **3** V
